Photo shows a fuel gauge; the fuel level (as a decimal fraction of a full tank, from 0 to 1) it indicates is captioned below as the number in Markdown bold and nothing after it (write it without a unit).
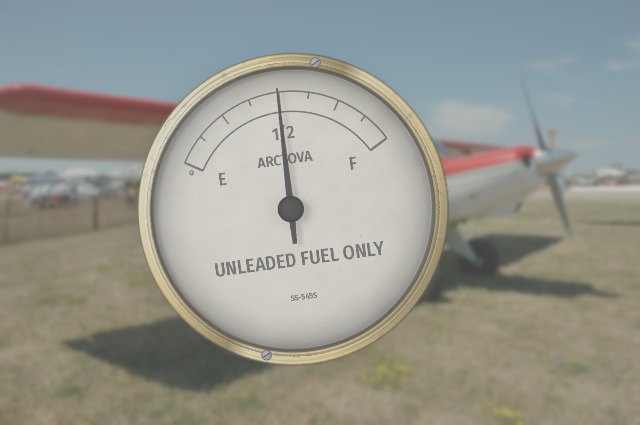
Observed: **0.5**
